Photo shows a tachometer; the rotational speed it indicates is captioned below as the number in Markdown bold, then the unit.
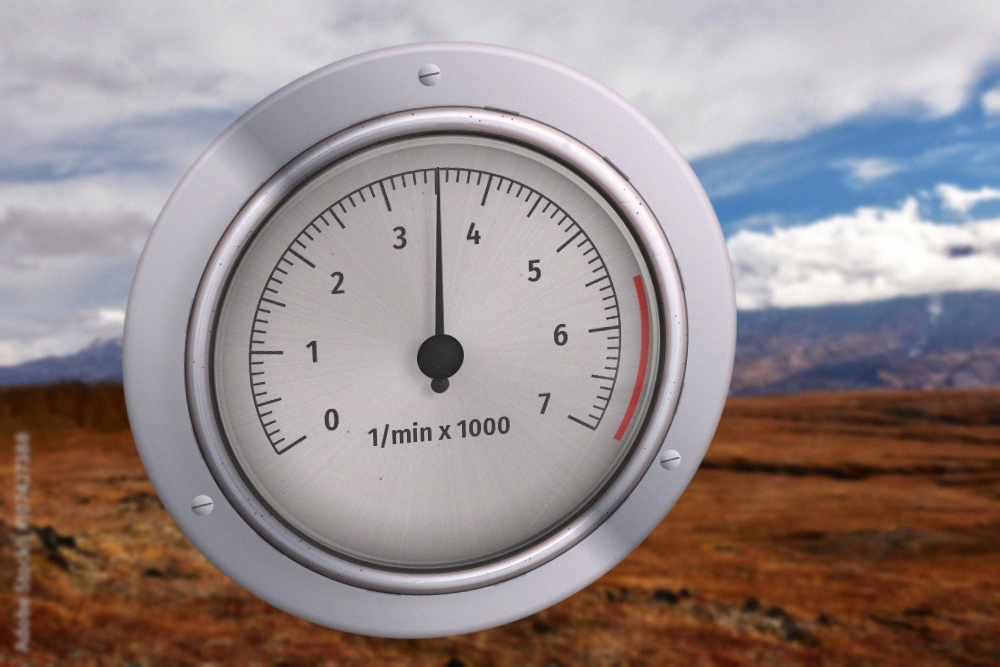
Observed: **3500** rpm
